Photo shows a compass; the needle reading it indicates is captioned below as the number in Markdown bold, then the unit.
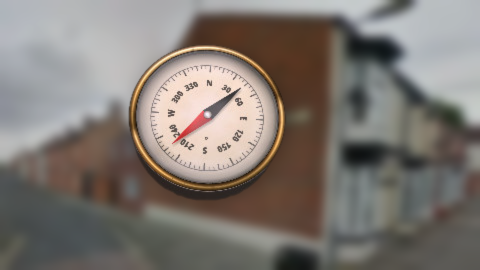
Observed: **225** °
